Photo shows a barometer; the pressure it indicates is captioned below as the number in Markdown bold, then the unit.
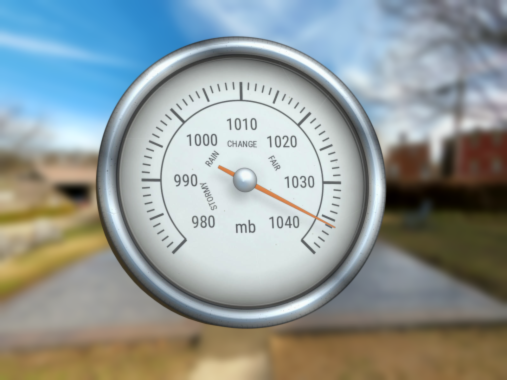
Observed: **1036** mbar
